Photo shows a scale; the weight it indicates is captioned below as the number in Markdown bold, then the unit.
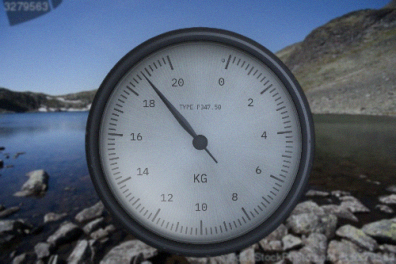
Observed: **18.8** kg
